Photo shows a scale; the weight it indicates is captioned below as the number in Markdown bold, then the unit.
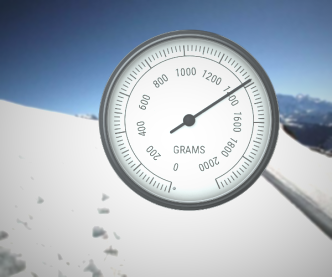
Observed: **1380** g
